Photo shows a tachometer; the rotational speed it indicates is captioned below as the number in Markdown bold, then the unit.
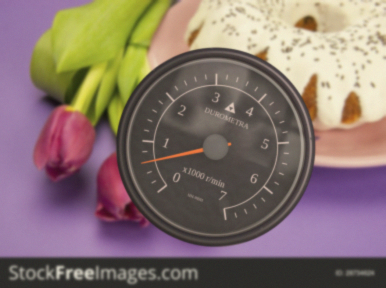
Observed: **600** rpm
